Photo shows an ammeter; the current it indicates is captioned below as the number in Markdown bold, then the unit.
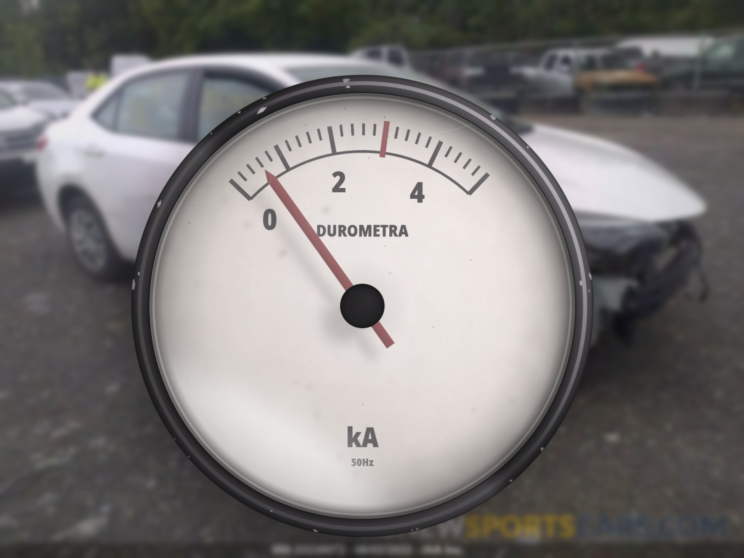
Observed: **0.6** kA
